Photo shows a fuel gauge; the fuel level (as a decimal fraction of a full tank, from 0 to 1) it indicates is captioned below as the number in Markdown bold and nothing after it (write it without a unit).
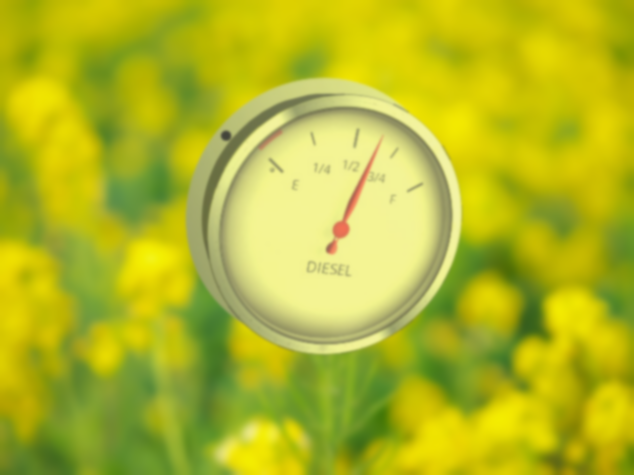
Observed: **0.625**
